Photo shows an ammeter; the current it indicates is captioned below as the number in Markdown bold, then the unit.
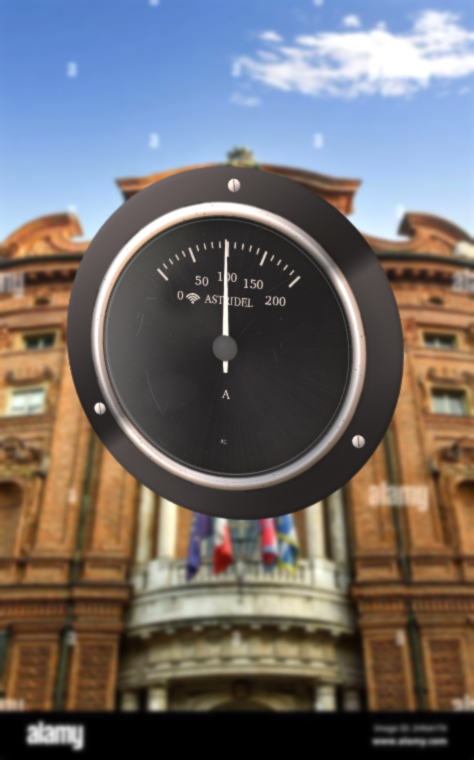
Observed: **100** A
